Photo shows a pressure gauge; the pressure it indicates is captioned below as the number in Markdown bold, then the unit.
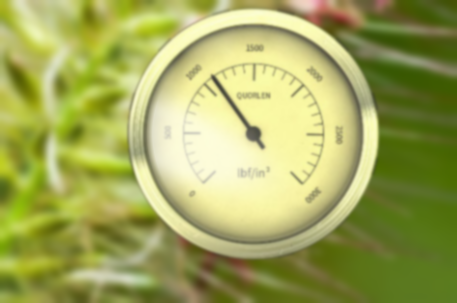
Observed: **1100** psi
